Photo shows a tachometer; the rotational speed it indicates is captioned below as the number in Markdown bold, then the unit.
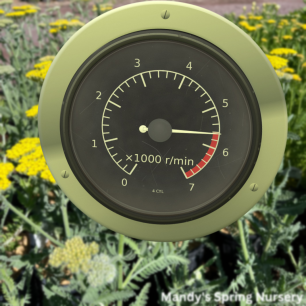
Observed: **5600** rpm
